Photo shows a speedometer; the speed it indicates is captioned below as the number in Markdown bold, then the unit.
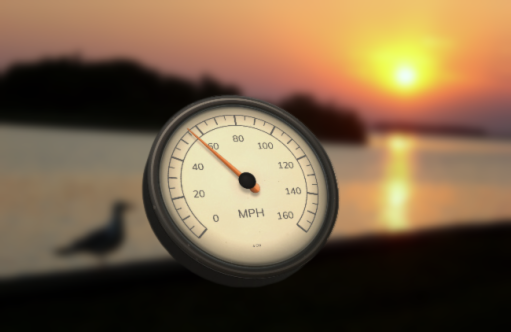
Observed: **55** mph
